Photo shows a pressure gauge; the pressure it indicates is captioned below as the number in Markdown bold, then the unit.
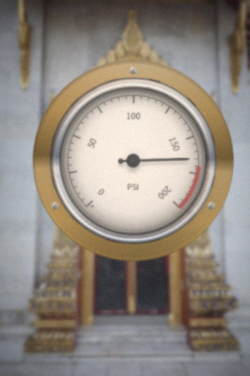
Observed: **165** psi
